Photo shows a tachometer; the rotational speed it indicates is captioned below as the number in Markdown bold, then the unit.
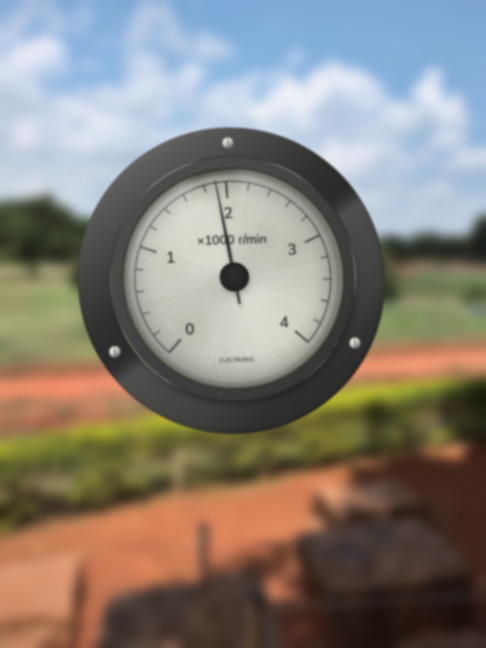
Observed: **1900** rpm
